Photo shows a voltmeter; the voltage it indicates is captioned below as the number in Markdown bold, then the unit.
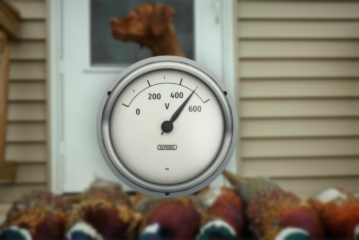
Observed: **500** V
